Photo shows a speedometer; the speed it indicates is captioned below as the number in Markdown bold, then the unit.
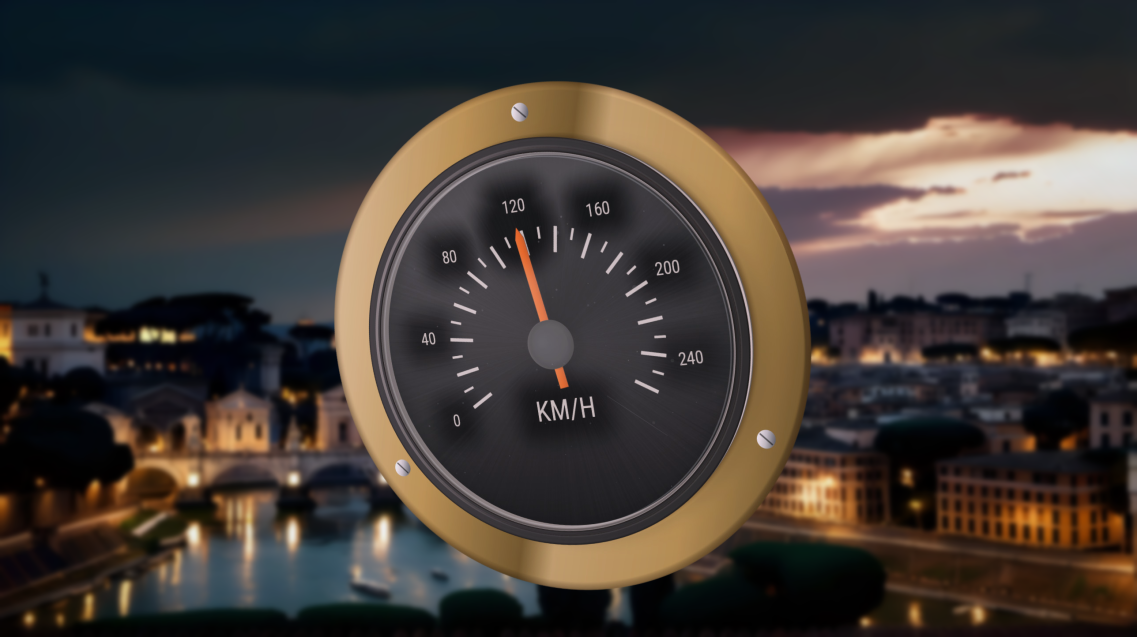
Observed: **120** km/h
